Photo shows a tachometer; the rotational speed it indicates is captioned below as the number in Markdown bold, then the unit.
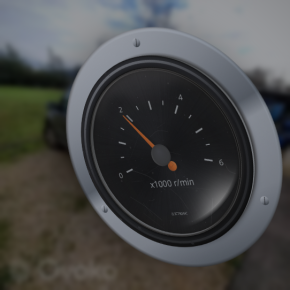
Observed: **2000** rpm
